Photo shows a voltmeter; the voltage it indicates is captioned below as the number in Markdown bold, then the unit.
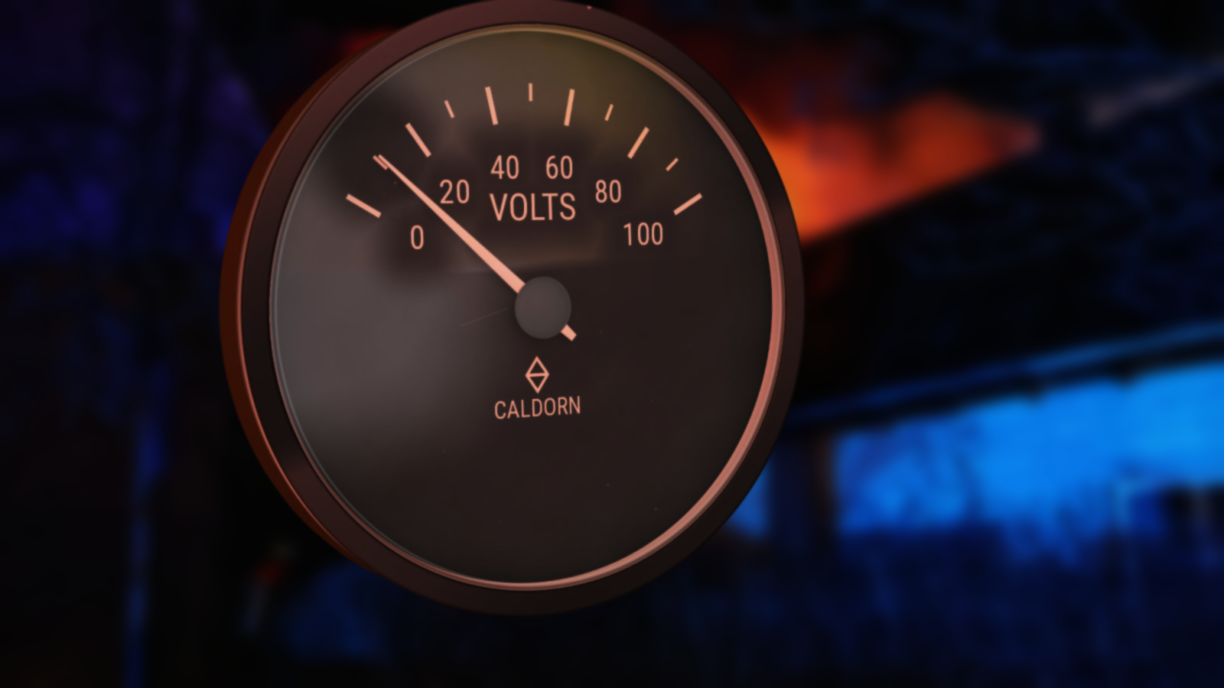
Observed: **10** V
